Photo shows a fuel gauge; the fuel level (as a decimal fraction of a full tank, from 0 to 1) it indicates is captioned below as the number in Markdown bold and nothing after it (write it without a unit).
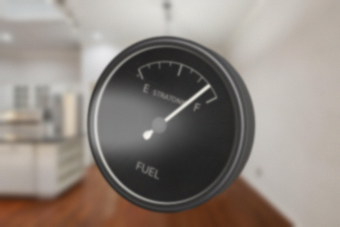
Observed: **0.875**
